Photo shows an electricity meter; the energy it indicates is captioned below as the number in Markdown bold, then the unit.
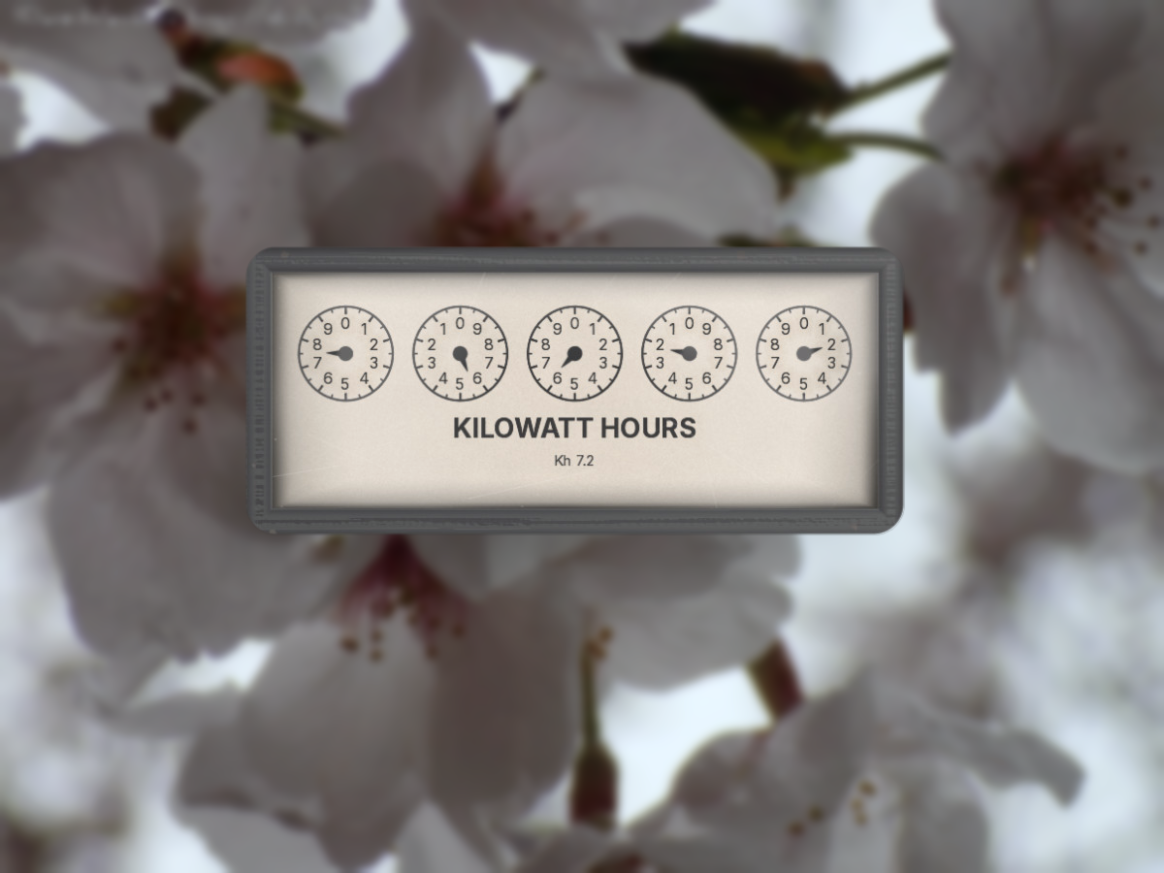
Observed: **75622** kWh
